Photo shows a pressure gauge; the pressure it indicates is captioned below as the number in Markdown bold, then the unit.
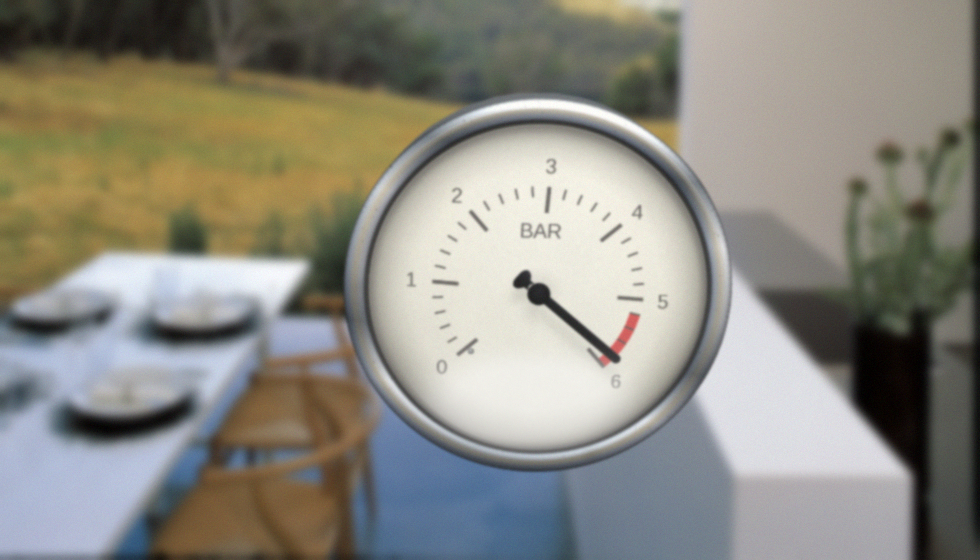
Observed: **5.8** bar
